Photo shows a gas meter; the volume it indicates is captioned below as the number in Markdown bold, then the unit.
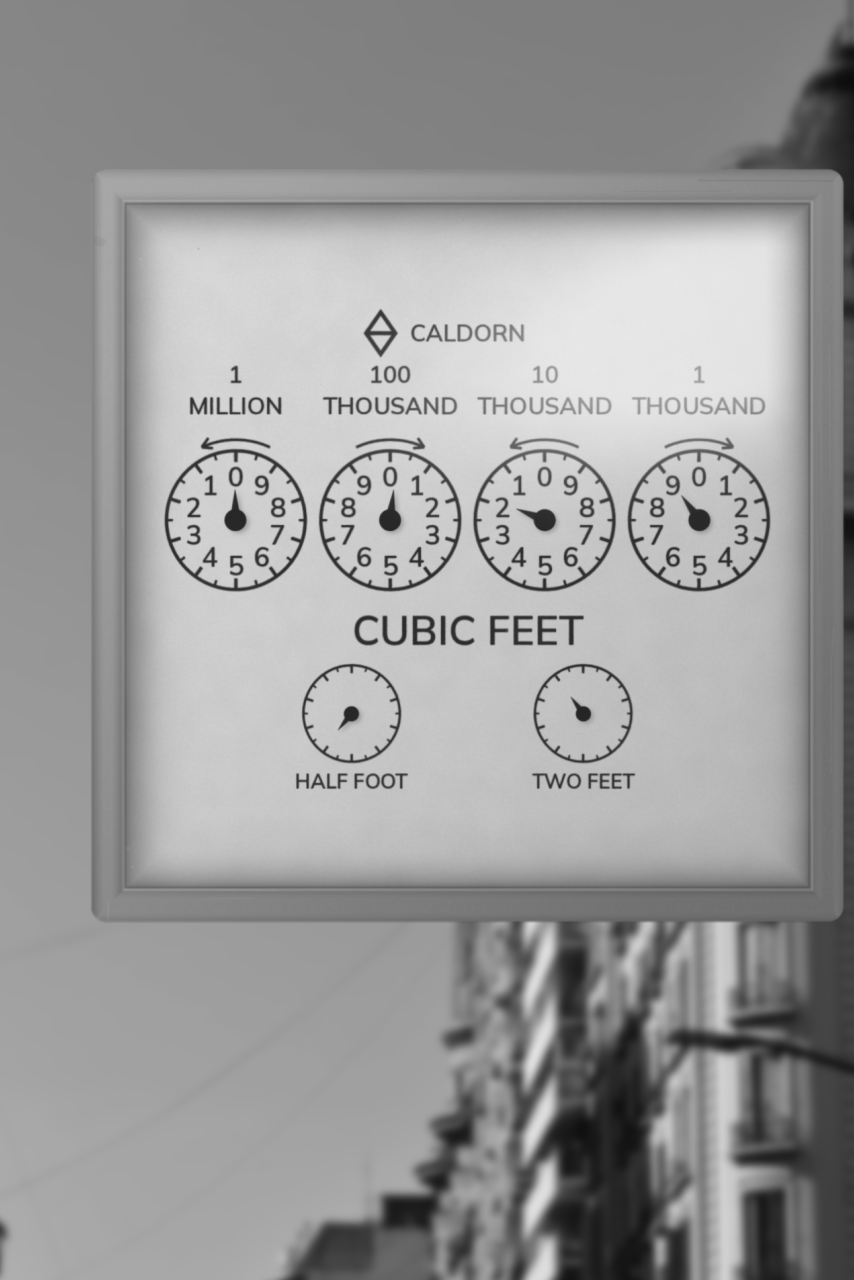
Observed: **1900** ft³
